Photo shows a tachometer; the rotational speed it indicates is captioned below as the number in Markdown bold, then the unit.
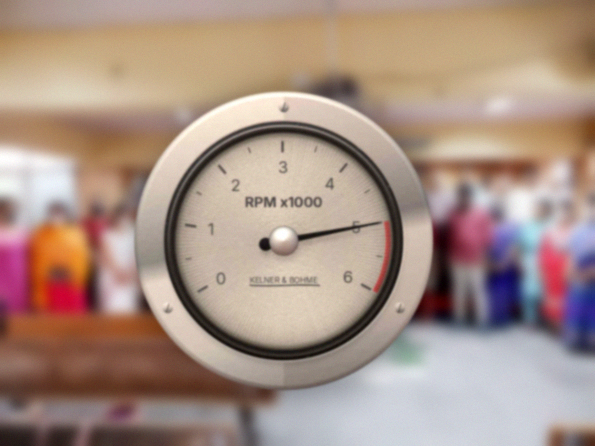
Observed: **5000** rpm
